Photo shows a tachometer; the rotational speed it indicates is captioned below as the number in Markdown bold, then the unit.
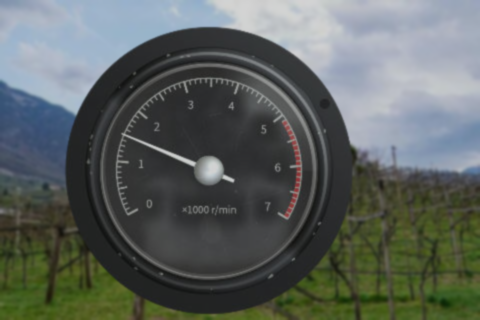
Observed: **1500** rpm
